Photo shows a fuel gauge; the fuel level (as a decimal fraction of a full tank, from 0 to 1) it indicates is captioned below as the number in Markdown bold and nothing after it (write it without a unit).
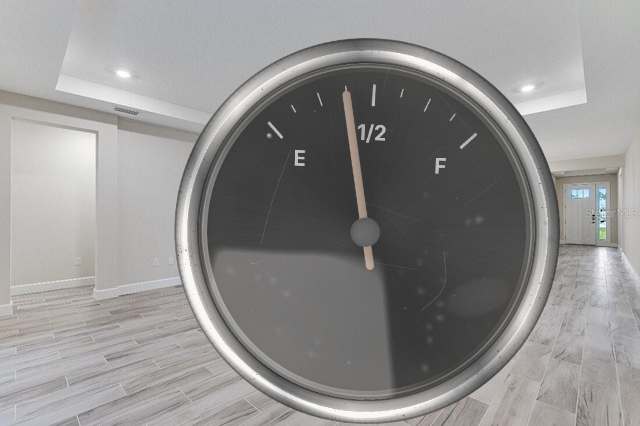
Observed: **0.375**
